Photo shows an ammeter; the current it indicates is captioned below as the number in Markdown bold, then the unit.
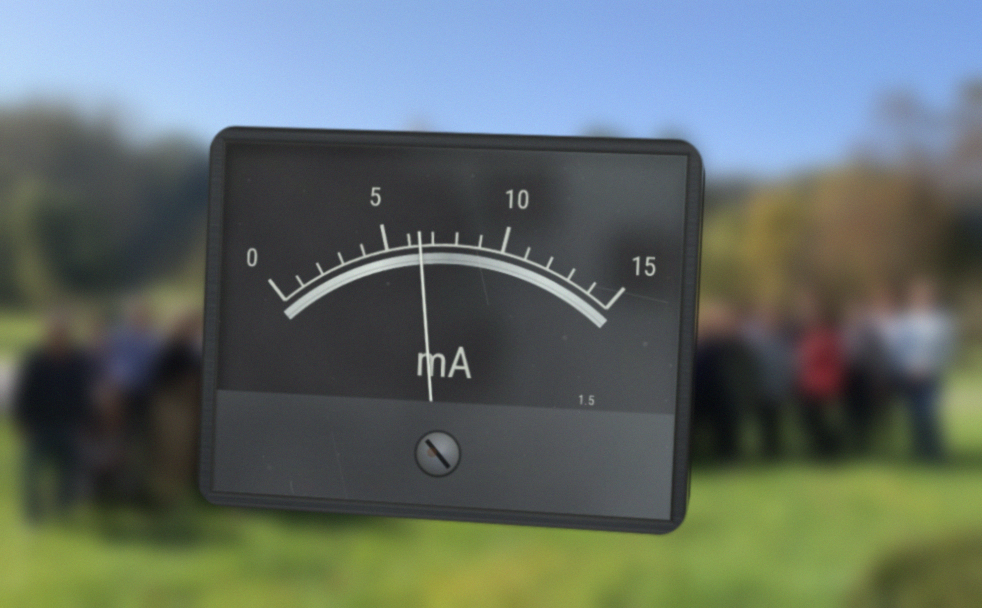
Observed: **6.5** mA
